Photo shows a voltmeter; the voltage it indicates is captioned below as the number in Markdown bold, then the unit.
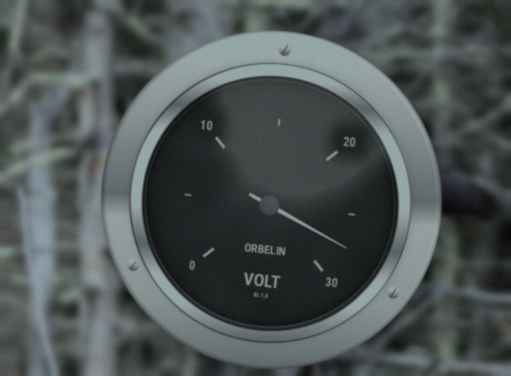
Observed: **27.5** V
